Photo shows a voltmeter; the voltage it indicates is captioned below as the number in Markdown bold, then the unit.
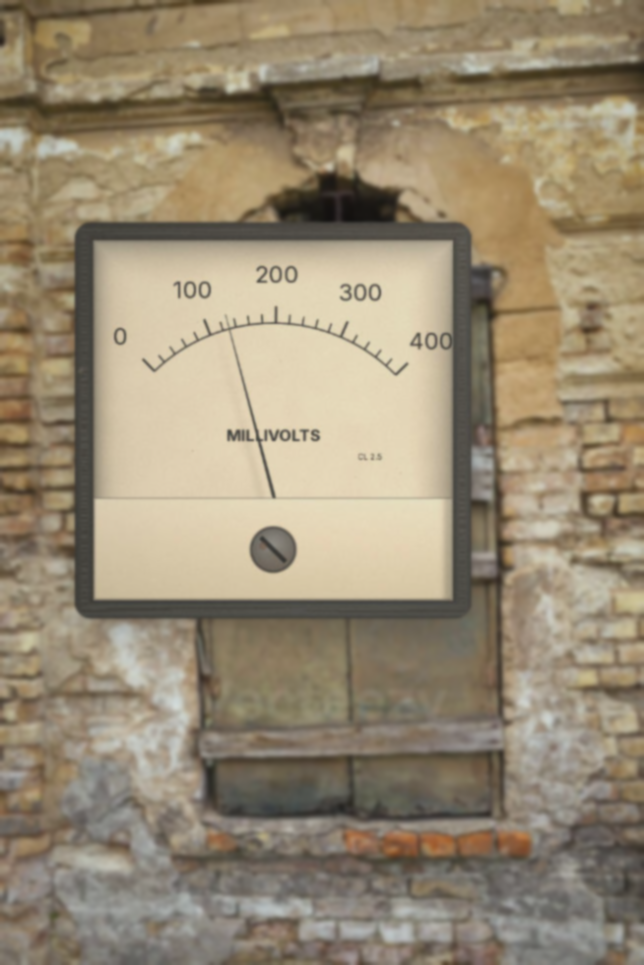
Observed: **130** mV
